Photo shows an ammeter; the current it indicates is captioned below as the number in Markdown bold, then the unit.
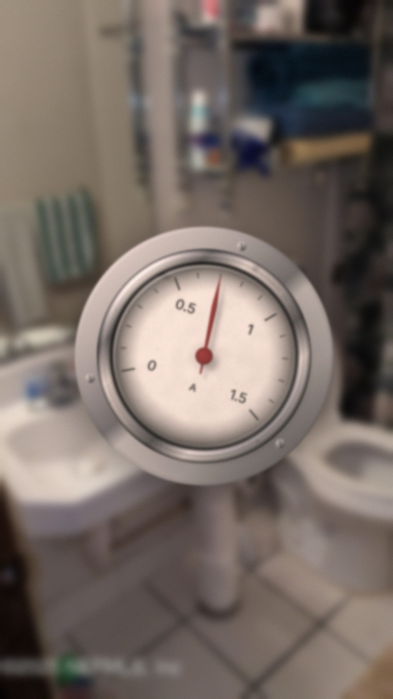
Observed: **0.7** A
